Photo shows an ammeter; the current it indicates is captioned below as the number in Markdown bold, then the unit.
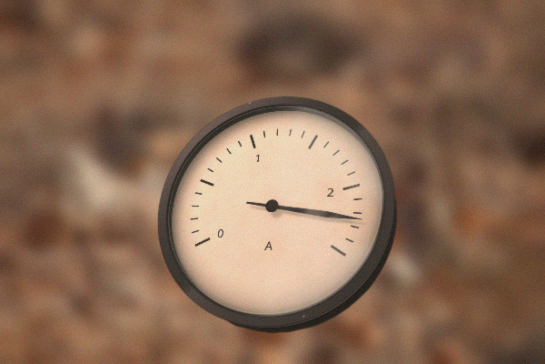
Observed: **2.25** A
